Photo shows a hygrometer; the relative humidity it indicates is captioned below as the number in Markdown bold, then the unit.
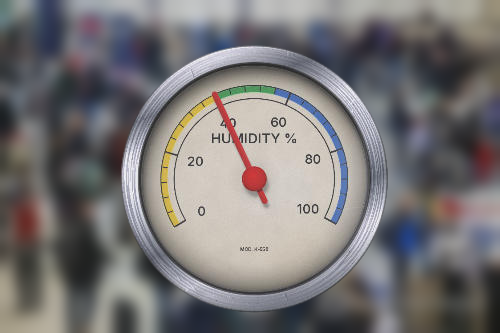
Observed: **40** %
